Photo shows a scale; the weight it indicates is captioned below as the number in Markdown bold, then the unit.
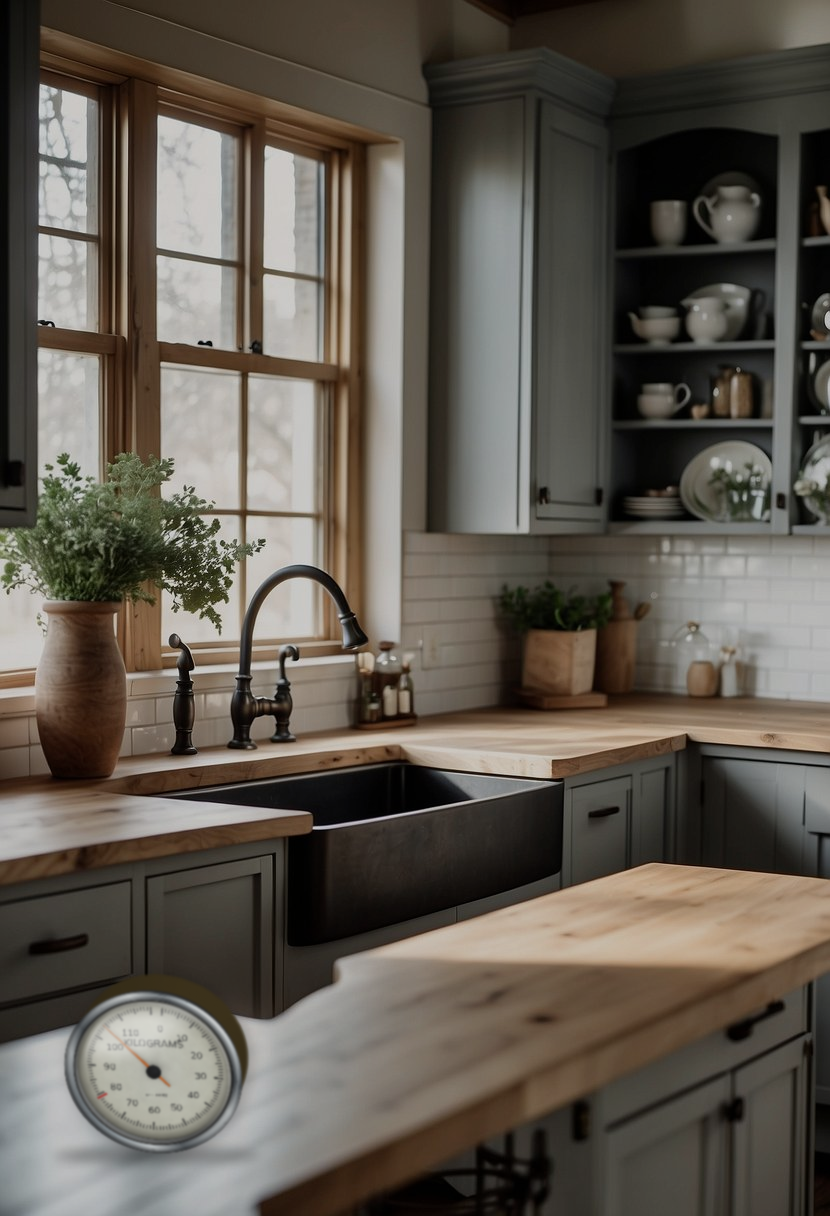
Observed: **105** kg
